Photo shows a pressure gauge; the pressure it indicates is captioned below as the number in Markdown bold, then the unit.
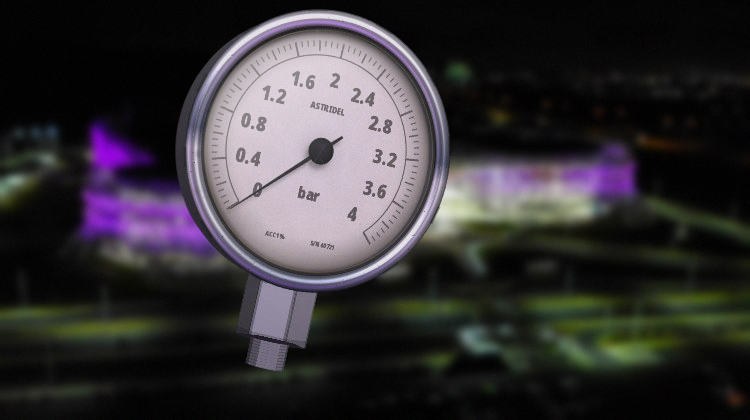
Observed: **0** bar
